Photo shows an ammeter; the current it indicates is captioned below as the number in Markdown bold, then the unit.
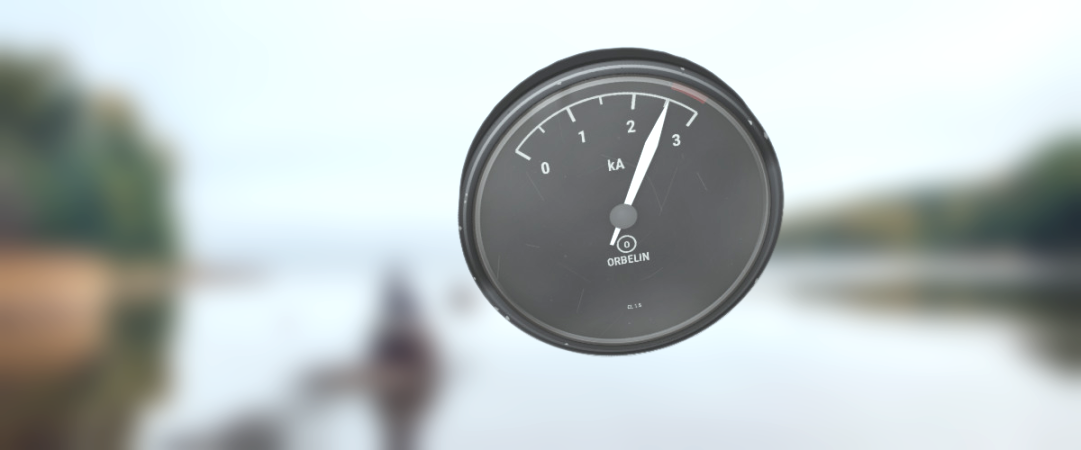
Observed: **2.5** kA
